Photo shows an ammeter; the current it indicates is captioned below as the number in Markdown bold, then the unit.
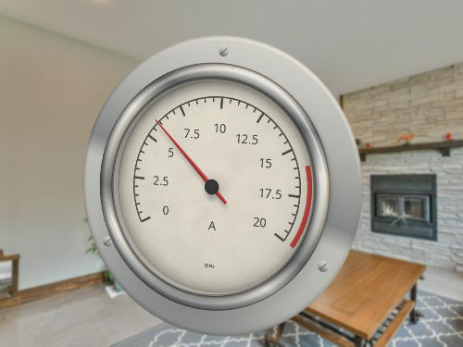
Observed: **6** A
